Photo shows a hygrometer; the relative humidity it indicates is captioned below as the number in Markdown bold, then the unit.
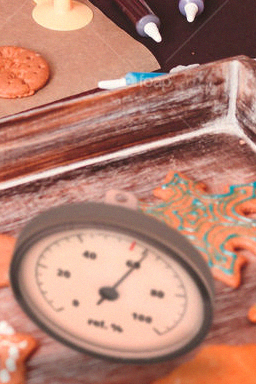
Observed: **60** %
